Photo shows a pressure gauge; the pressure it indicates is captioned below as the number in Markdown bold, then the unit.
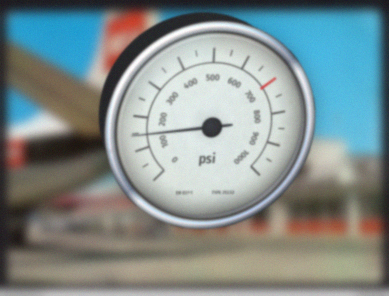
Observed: **150** psi
